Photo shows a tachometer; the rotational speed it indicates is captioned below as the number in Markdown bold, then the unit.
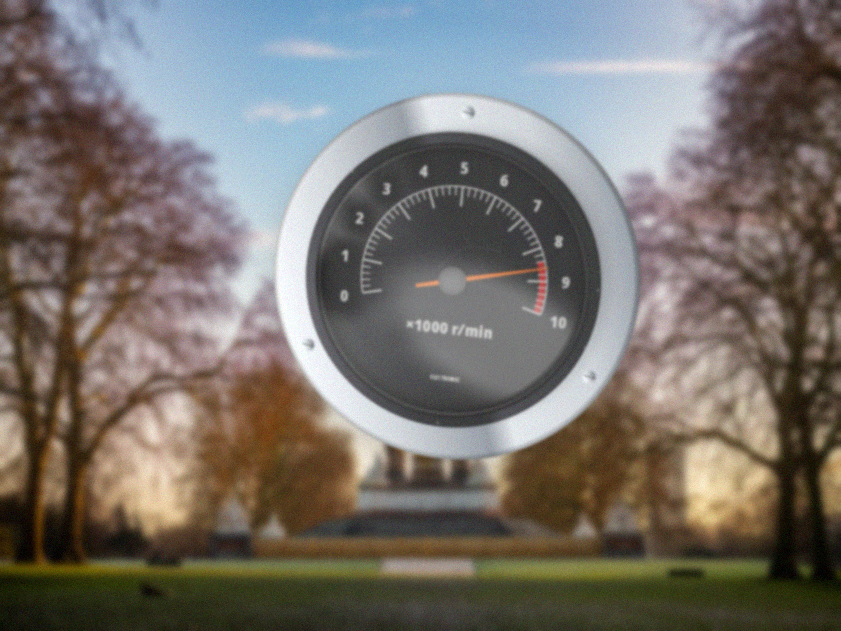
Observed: **8600** rpm
